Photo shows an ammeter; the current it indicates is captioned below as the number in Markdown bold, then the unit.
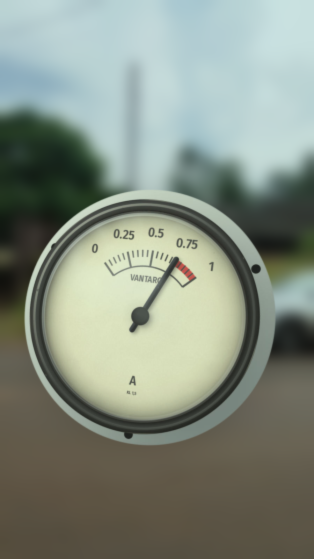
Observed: **0.75** A
